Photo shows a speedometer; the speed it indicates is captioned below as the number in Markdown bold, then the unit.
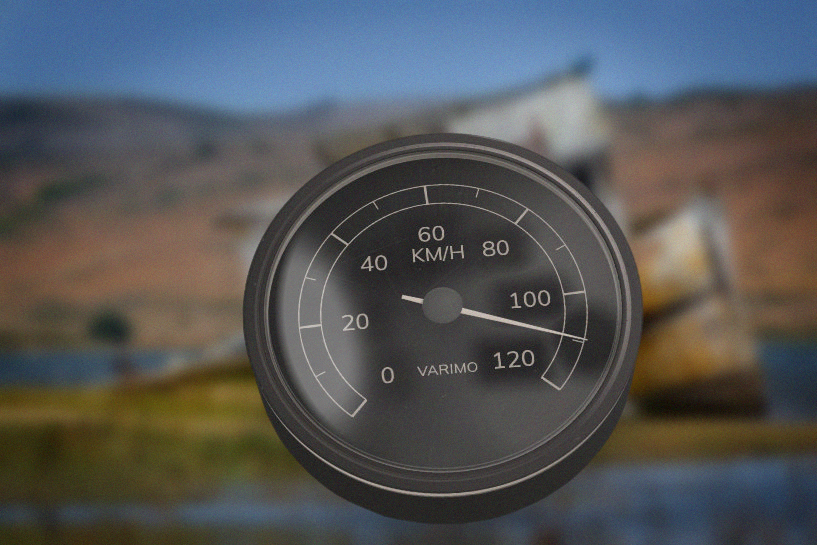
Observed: **110** km/h
